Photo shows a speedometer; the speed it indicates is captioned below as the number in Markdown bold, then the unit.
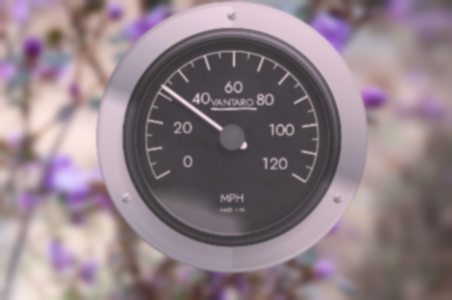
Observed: **32.5** mph
